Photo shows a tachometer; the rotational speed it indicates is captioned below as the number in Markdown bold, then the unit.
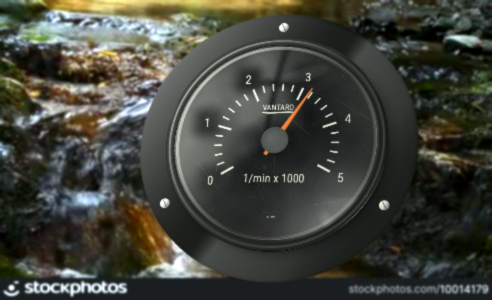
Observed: **3200** rpm
